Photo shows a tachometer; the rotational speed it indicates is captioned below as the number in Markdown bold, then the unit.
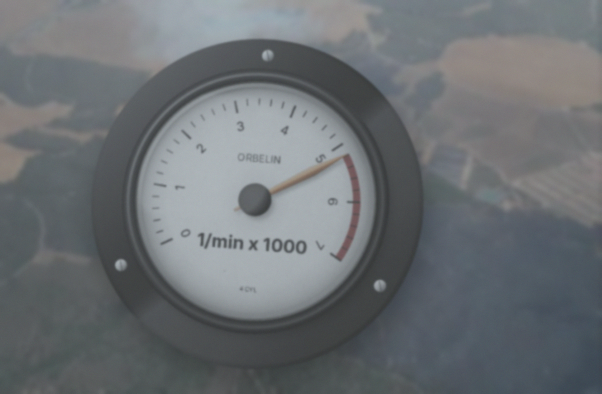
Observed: **5200** rpm
